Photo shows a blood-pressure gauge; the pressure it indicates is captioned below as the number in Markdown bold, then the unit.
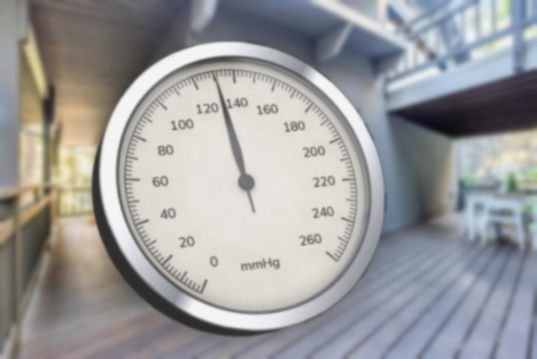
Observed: **130** mmHg
